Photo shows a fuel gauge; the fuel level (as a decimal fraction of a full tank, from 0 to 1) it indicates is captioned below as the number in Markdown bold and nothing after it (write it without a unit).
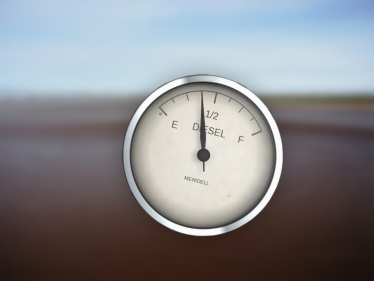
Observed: **0.375**
